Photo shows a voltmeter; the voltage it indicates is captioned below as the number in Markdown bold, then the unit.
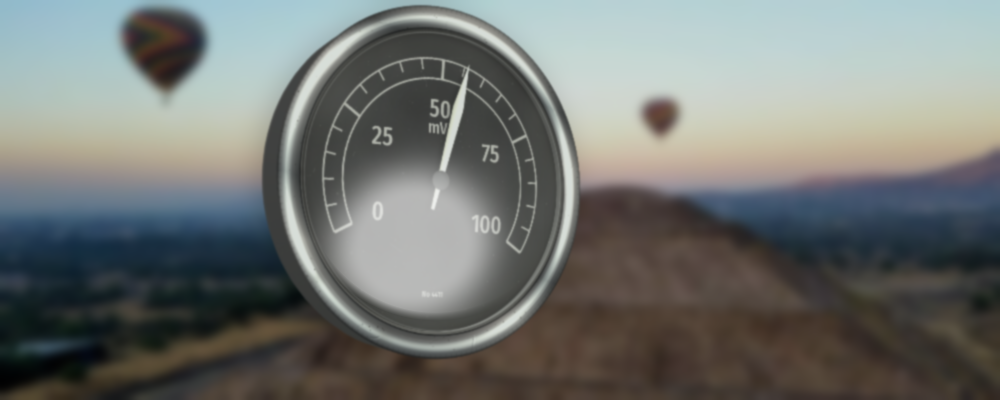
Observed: **55** mV
